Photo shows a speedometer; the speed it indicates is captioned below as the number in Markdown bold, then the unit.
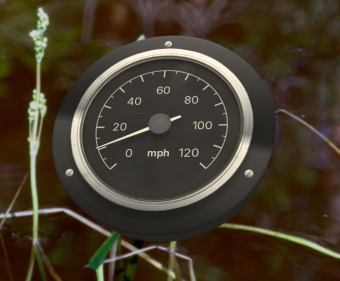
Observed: **10** mph
